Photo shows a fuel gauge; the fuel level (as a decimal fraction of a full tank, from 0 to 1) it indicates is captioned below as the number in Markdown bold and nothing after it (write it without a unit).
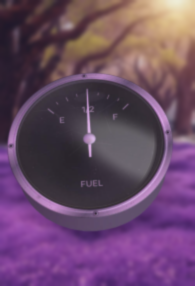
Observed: **0.5**
